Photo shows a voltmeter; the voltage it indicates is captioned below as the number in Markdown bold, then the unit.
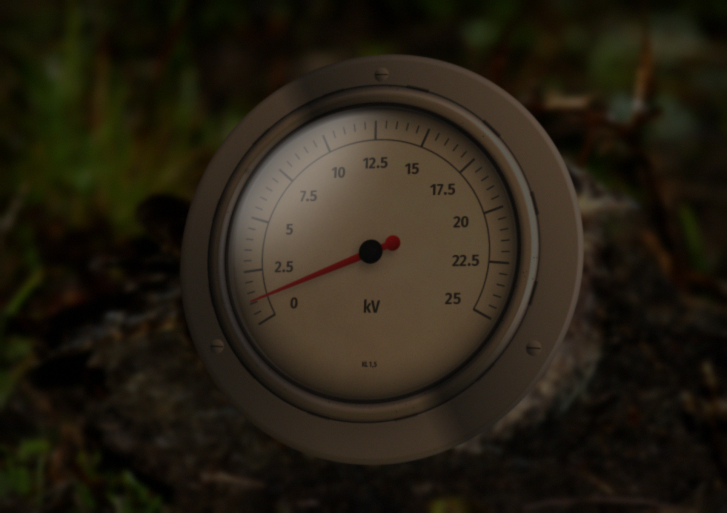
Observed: **1** kV
